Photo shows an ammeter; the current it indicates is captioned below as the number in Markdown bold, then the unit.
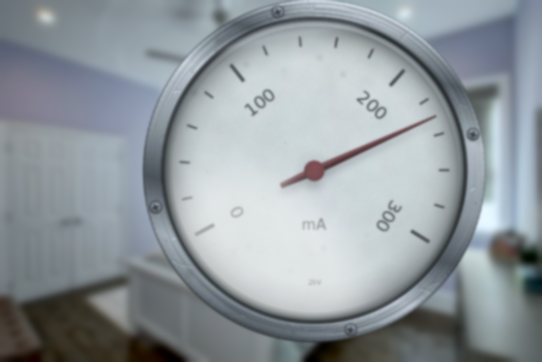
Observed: **230** mA
